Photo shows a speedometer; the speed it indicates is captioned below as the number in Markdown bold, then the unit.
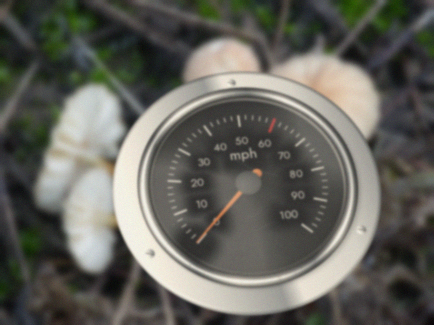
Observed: **0** mph
